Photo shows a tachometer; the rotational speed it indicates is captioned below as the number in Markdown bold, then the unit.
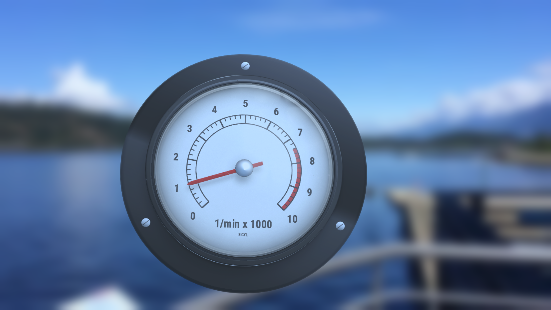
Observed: **1000** rpm
